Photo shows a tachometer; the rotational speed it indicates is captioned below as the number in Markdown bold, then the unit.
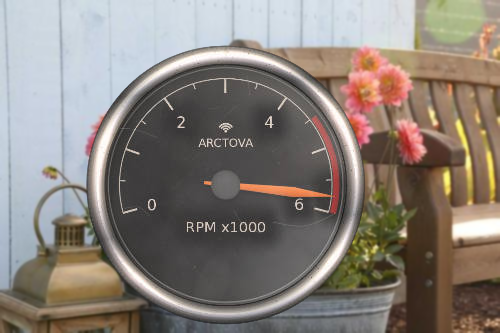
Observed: **5750** rpm
